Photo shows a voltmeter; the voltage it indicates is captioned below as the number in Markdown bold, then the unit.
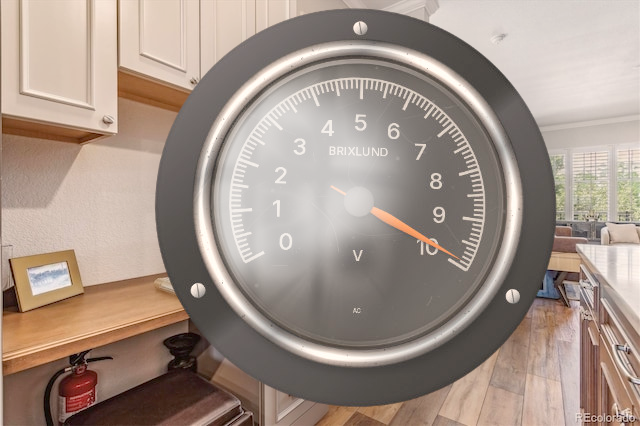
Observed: **9.9** V
